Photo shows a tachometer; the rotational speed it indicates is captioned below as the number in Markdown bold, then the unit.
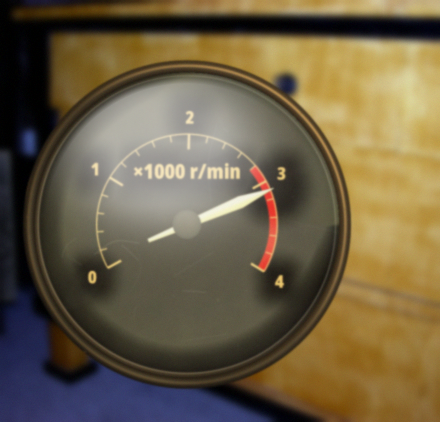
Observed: **3100** rpm
